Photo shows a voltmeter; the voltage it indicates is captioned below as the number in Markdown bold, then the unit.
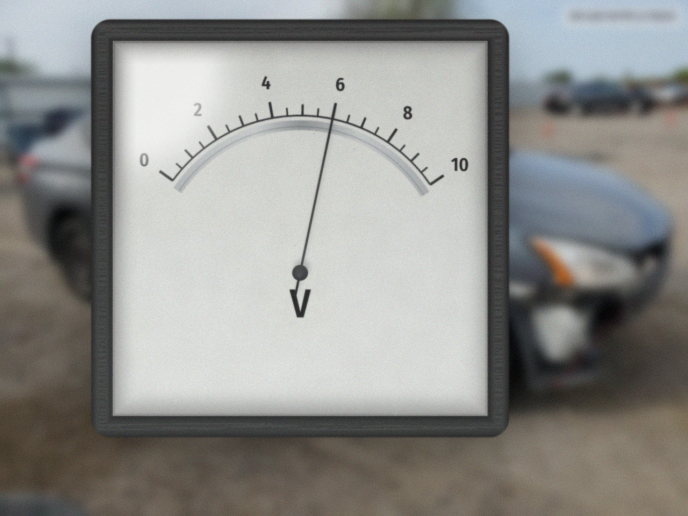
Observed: **6** V
